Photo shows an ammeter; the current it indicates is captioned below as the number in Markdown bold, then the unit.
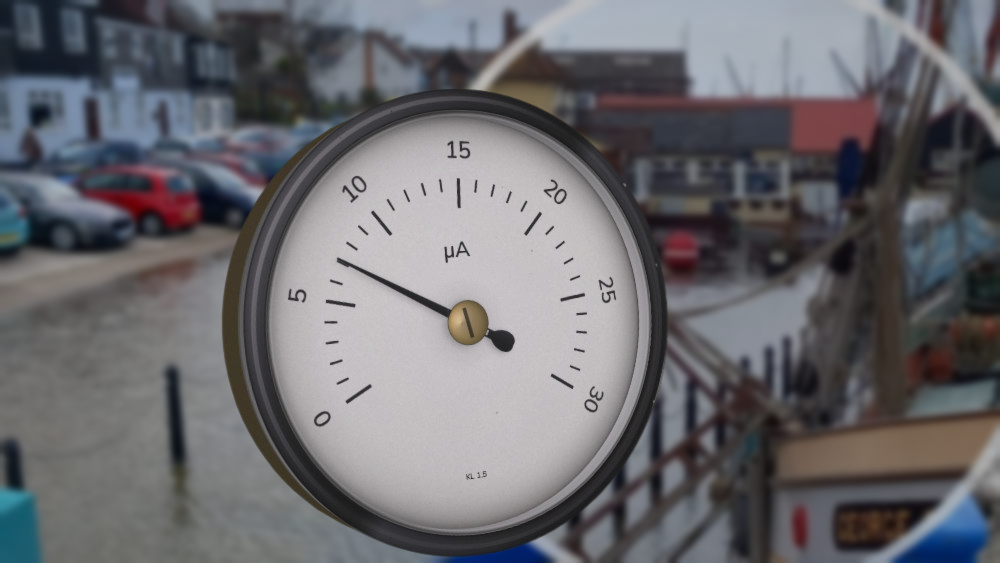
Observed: **7** µA
